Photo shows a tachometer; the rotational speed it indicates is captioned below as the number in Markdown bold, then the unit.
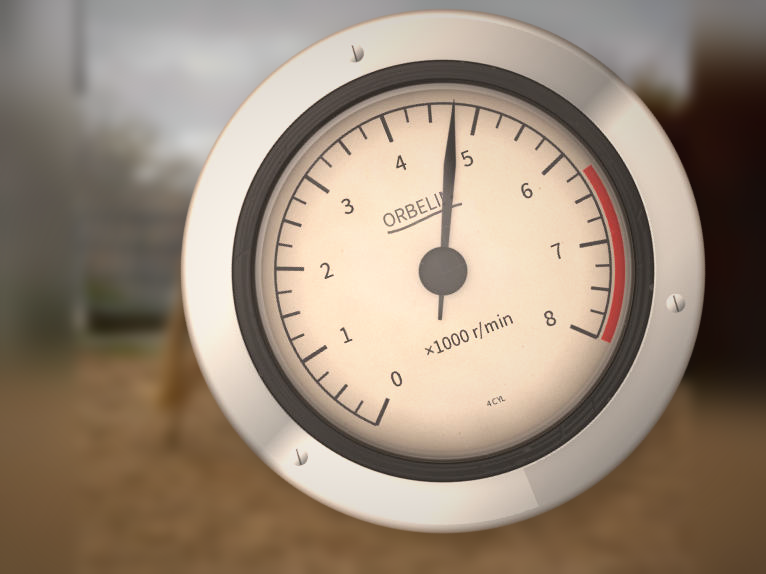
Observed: **4750** rpm
